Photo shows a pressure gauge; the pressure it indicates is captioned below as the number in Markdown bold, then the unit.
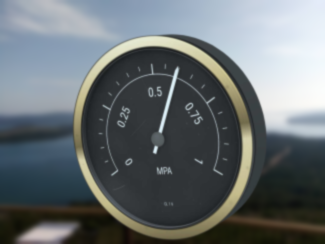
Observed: **0.6** MPa
